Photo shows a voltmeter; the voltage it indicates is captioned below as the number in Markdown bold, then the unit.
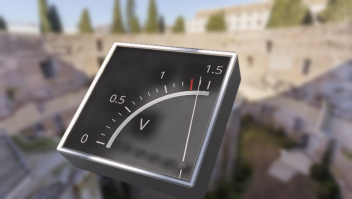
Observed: **1.4** V
